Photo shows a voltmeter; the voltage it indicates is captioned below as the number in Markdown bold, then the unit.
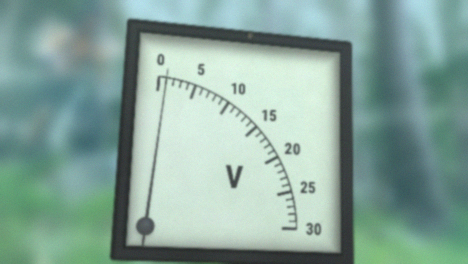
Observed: **1** V
